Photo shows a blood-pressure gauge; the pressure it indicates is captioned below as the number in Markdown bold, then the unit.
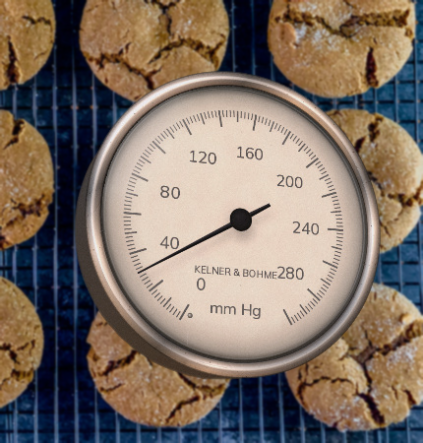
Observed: **30** mmHg
